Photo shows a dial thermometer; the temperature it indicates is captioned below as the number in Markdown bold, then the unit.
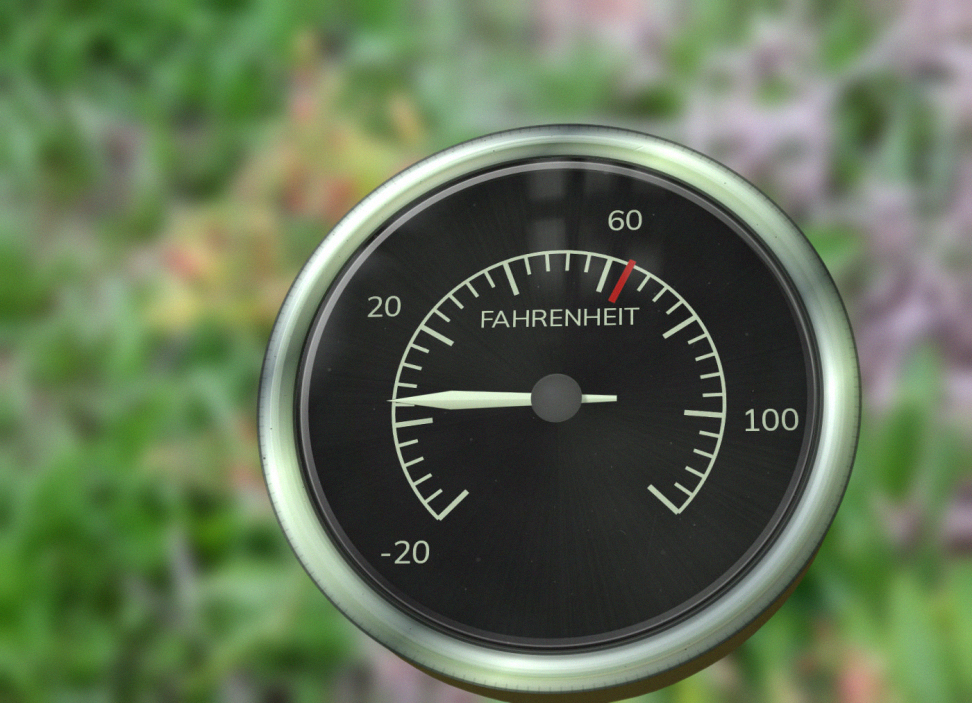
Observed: **4** °F
